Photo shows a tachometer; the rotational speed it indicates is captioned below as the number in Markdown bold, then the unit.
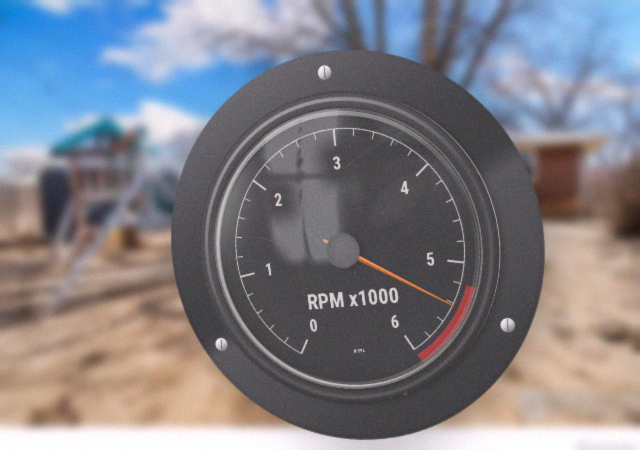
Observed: **5400** rpm
